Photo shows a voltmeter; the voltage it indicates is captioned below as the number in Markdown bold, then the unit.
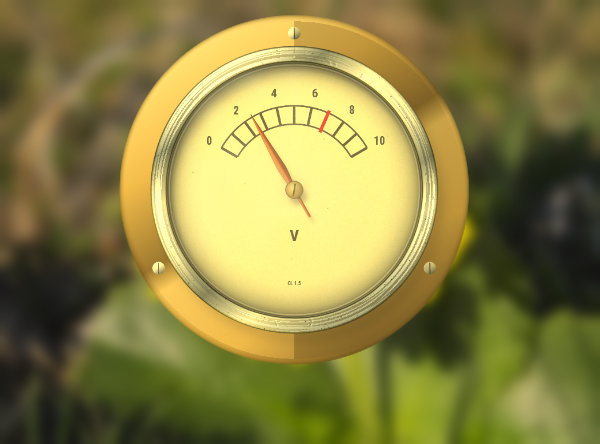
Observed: **2.5** V
